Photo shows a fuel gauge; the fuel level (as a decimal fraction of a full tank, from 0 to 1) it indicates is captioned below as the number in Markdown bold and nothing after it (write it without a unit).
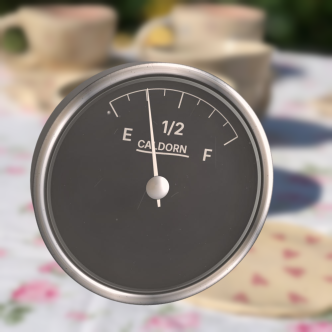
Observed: **0.25**
